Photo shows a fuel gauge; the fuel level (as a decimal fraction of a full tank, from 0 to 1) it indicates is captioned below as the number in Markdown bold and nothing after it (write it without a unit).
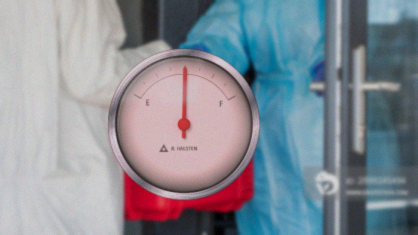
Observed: **0.5**
